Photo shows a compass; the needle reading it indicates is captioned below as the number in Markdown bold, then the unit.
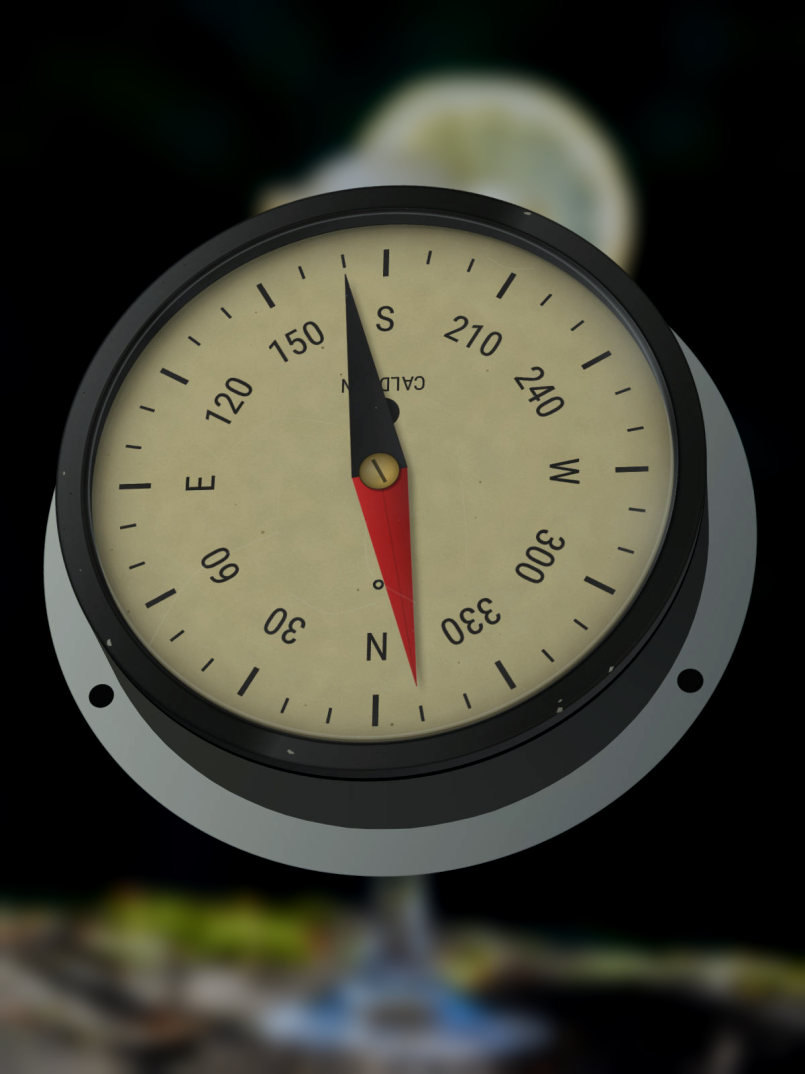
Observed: **350** °
